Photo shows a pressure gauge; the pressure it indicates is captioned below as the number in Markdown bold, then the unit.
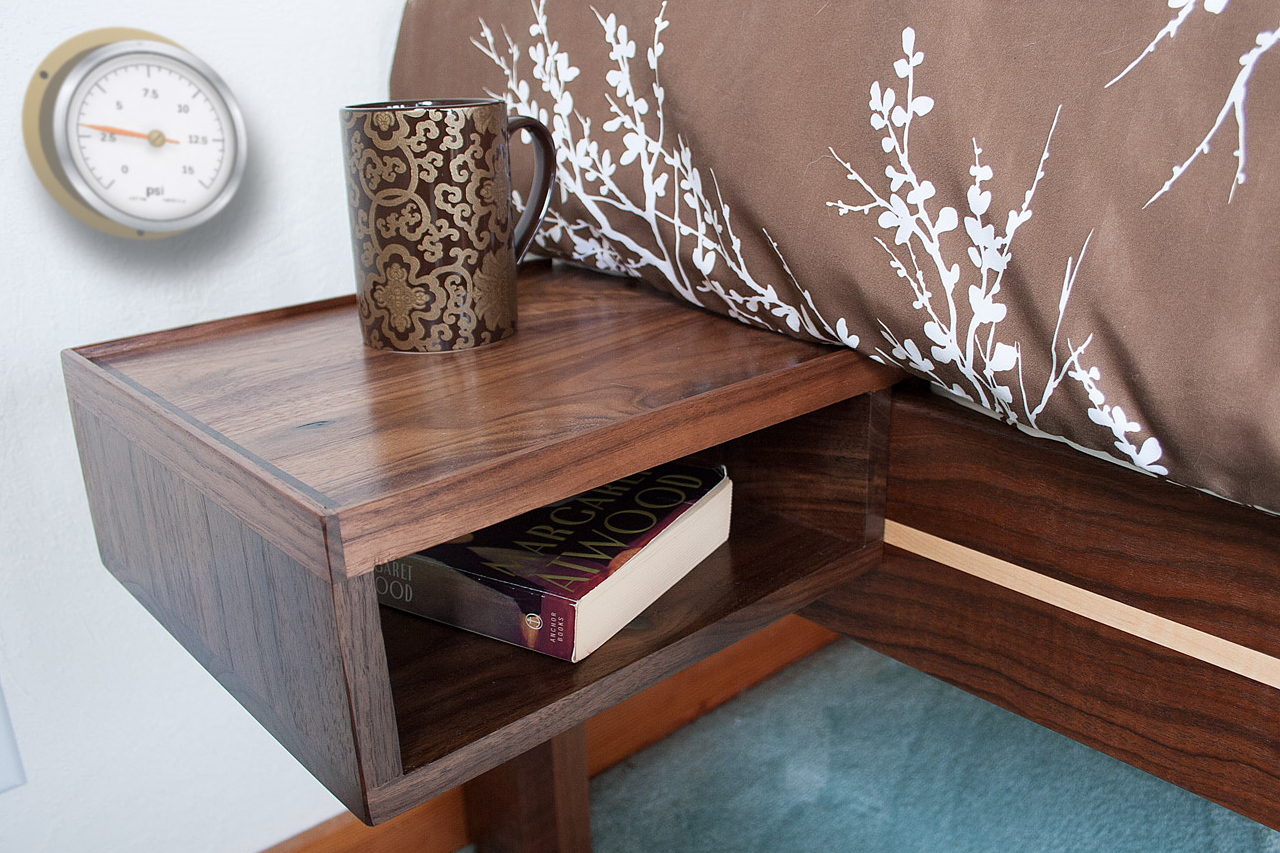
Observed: **3** psi
